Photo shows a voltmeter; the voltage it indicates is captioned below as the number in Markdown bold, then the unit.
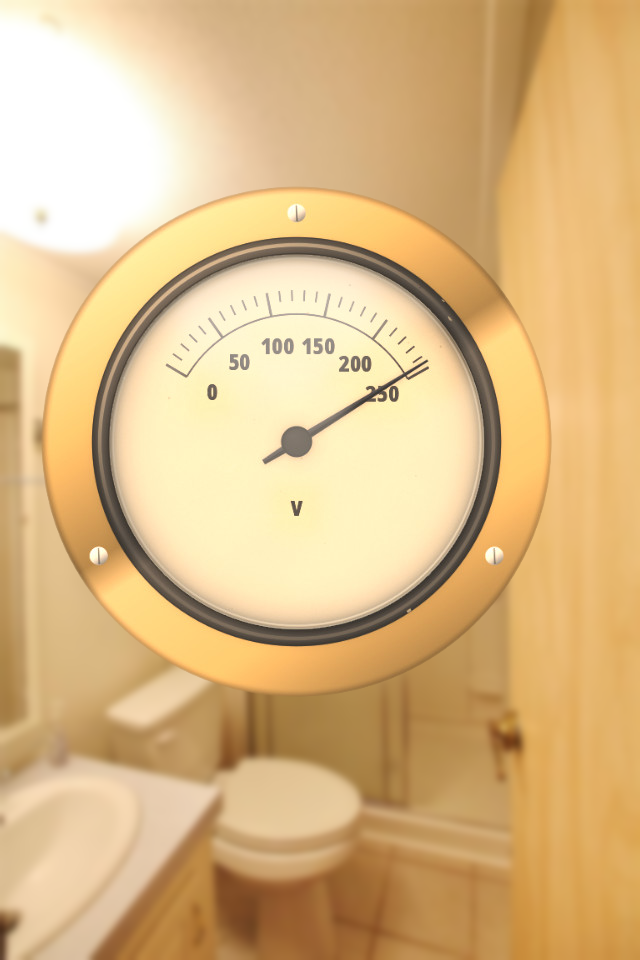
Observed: **245** V
